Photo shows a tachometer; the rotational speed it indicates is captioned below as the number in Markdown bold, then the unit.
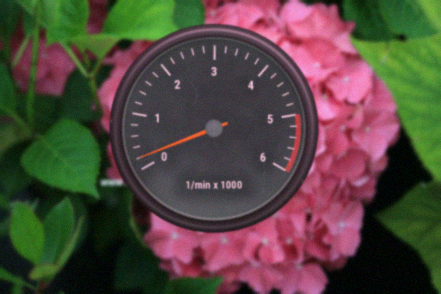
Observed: **200** rpm
